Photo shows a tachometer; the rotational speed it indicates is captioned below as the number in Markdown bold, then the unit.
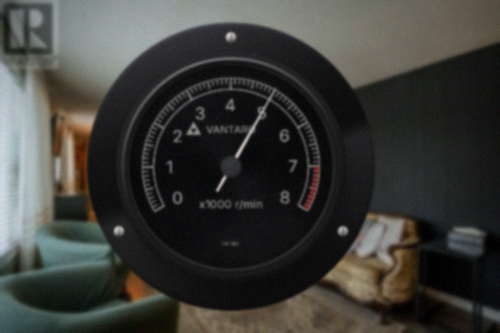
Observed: **5000** rpm
